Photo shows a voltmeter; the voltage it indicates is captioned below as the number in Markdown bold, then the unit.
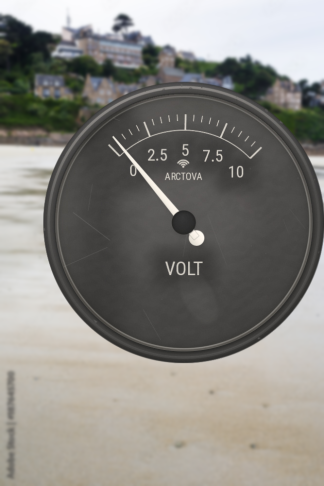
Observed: **0.5** V
